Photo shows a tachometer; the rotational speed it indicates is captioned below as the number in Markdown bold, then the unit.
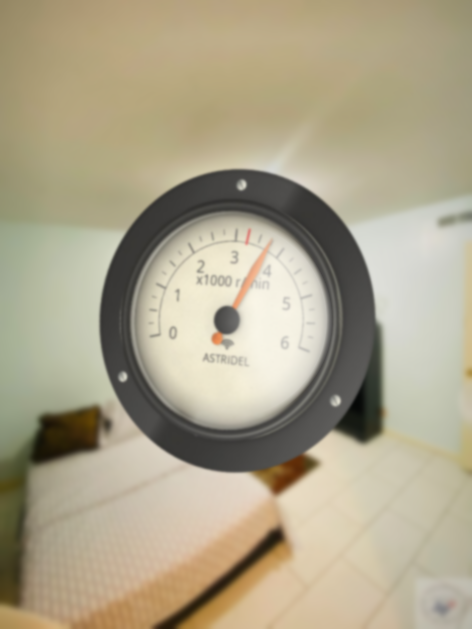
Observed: **3750** rpm
